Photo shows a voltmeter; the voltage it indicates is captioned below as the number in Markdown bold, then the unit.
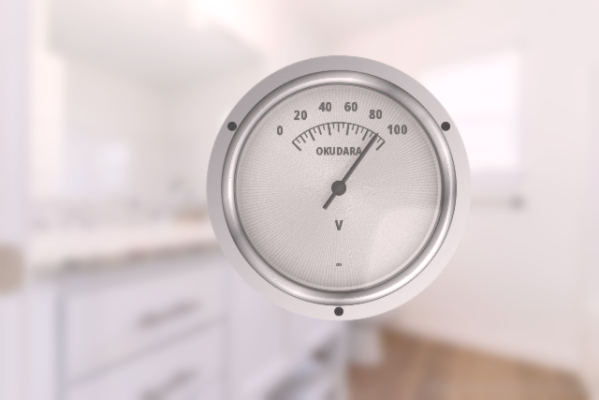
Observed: **90** V
